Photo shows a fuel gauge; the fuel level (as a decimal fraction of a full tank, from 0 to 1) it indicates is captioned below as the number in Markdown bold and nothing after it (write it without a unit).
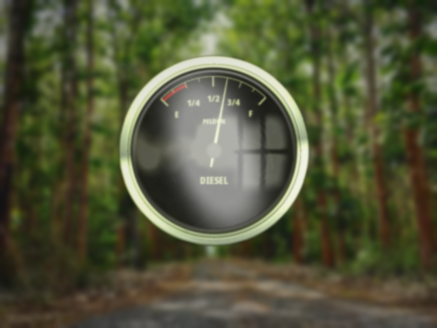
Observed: **0.625**
